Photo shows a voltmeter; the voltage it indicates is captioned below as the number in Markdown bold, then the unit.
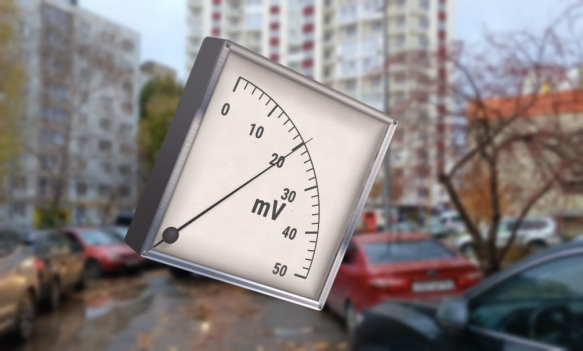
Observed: **20** mV
